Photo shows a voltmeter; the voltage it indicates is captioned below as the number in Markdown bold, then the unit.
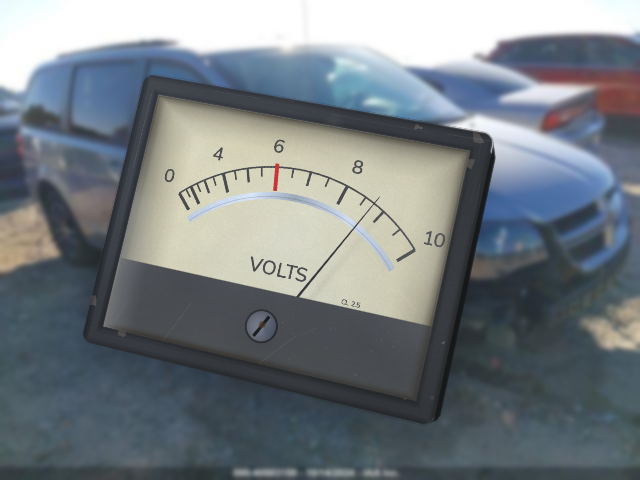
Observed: **8.75** V
